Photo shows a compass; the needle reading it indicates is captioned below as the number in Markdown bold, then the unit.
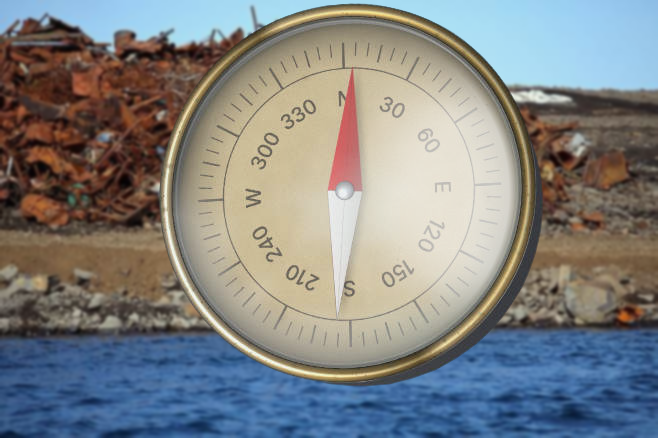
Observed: **5** °
